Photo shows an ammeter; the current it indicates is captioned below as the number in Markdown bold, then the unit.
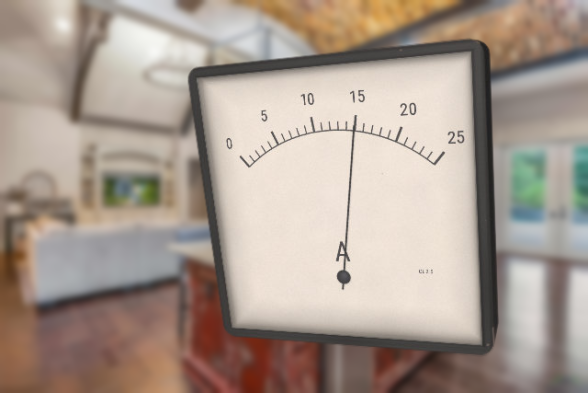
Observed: **15** A
